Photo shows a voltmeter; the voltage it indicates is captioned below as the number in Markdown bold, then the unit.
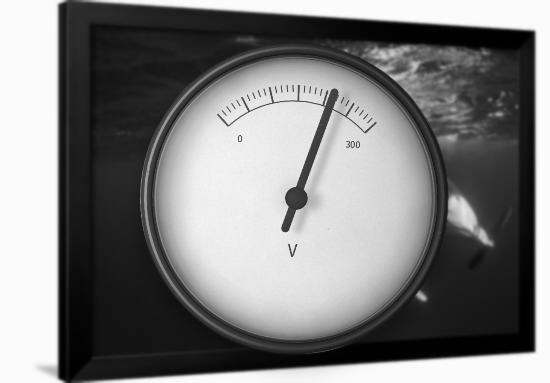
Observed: **210** V
